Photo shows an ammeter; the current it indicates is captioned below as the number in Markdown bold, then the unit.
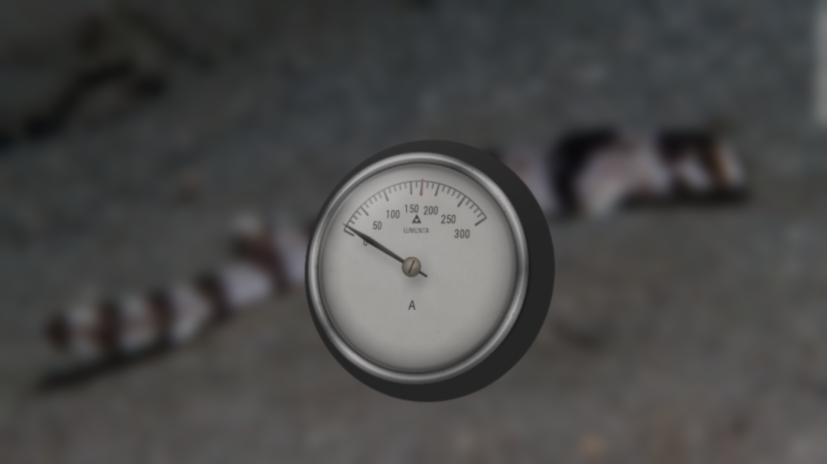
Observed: **10** A
